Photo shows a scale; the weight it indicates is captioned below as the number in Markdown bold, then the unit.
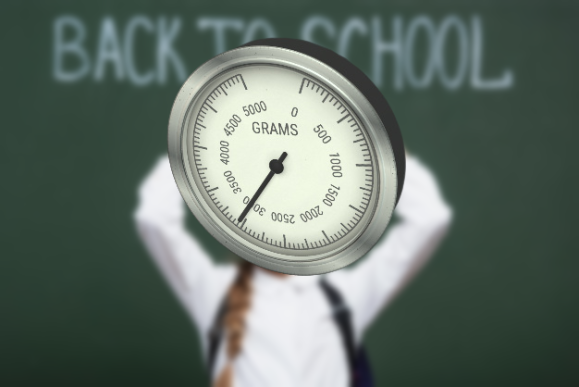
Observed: **3050** g
